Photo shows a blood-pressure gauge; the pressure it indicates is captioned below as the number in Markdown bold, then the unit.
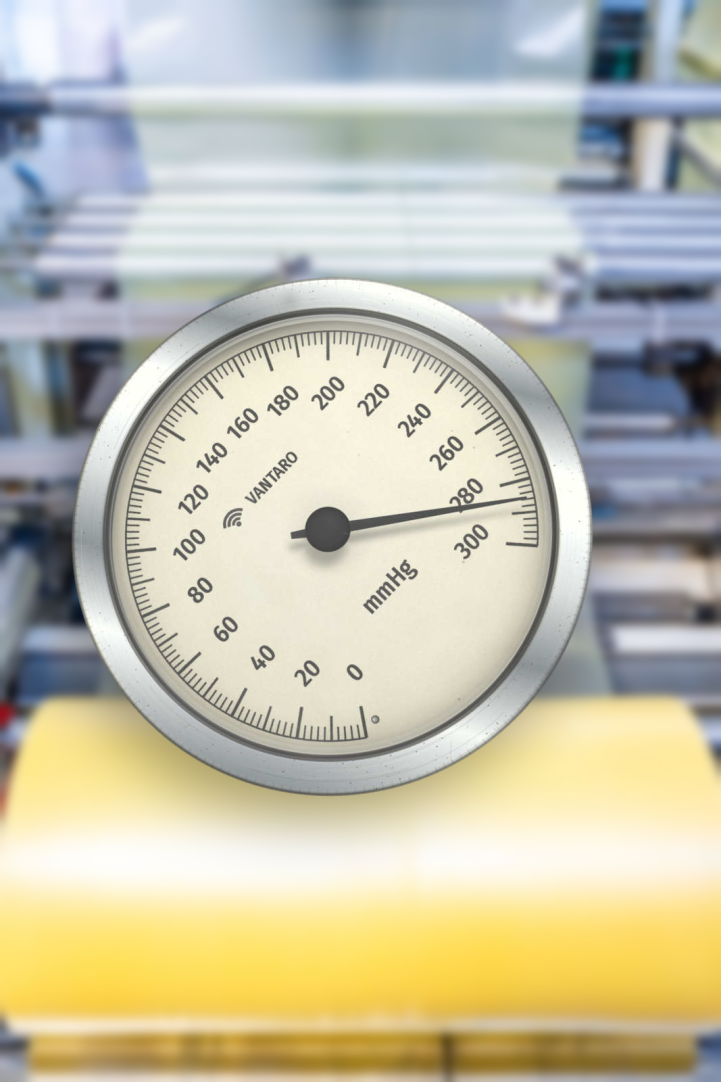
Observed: **286** mmHg
